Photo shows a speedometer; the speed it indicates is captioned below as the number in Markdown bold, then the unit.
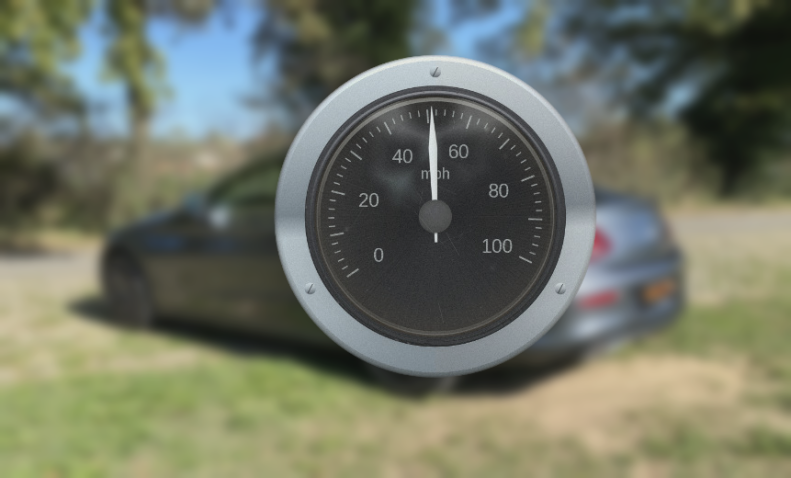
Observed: **51** mph
